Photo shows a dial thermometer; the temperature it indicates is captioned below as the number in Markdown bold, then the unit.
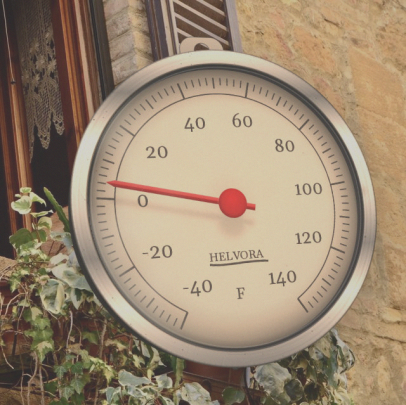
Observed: **4** °F
